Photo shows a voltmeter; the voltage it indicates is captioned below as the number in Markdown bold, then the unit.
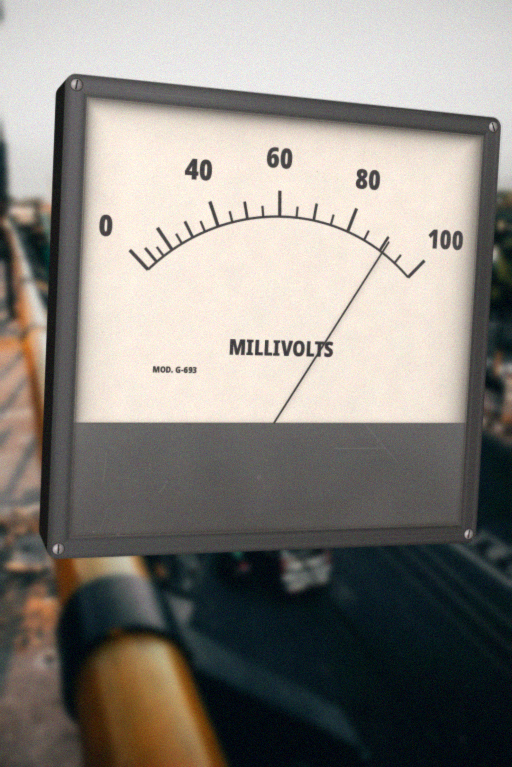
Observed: **90** mV
